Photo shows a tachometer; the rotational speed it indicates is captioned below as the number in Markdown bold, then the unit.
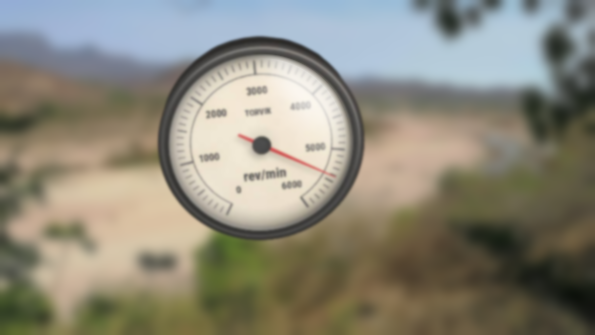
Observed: **5400** rpm
